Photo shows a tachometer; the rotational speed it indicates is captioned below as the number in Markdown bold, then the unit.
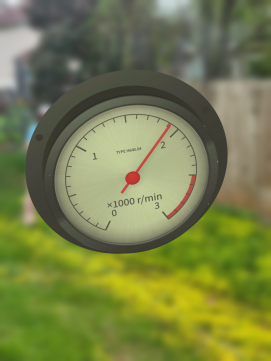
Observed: **1900** rpm
